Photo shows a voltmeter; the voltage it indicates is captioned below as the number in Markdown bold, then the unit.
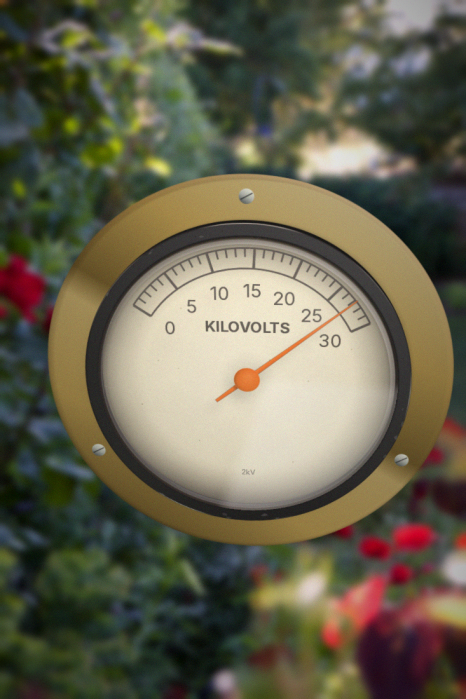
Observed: **27** kV
